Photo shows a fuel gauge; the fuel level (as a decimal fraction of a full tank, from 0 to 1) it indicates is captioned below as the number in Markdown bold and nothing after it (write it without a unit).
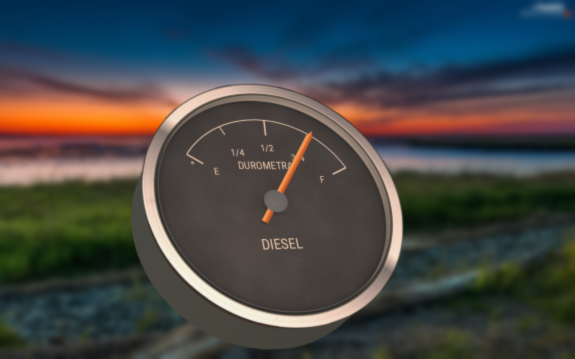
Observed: **0.75**
